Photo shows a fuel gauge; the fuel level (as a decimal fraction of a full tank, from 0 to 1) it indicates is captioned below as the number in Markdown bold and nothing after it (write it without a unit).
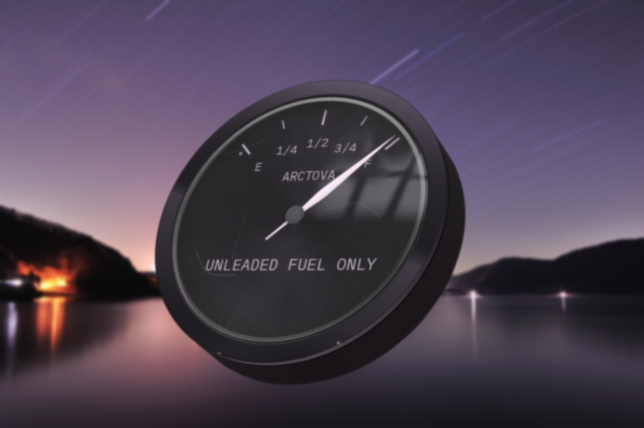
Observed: **1**
